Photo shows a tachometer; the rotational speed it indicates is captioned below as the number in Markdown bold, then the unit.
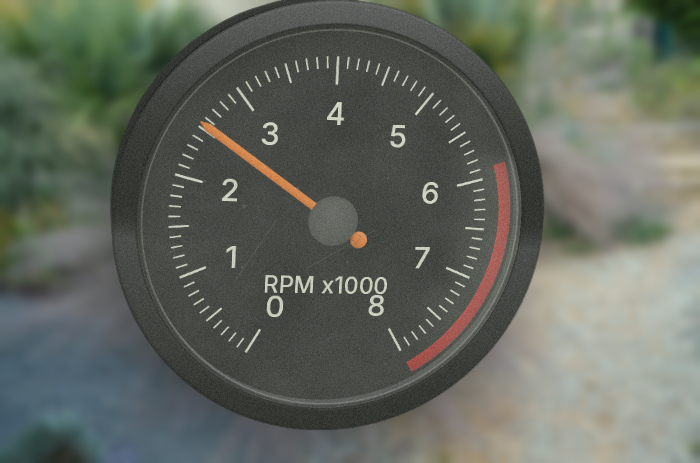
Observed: **2550** rpm
